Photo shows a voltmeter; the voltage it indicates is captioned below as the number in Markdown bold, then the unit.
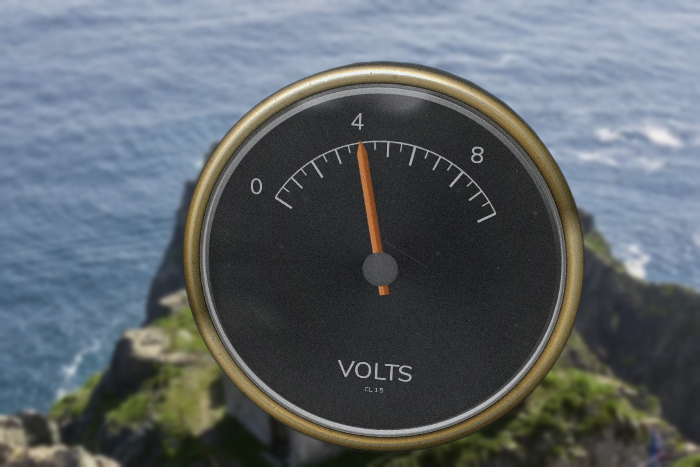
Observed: **4** V
